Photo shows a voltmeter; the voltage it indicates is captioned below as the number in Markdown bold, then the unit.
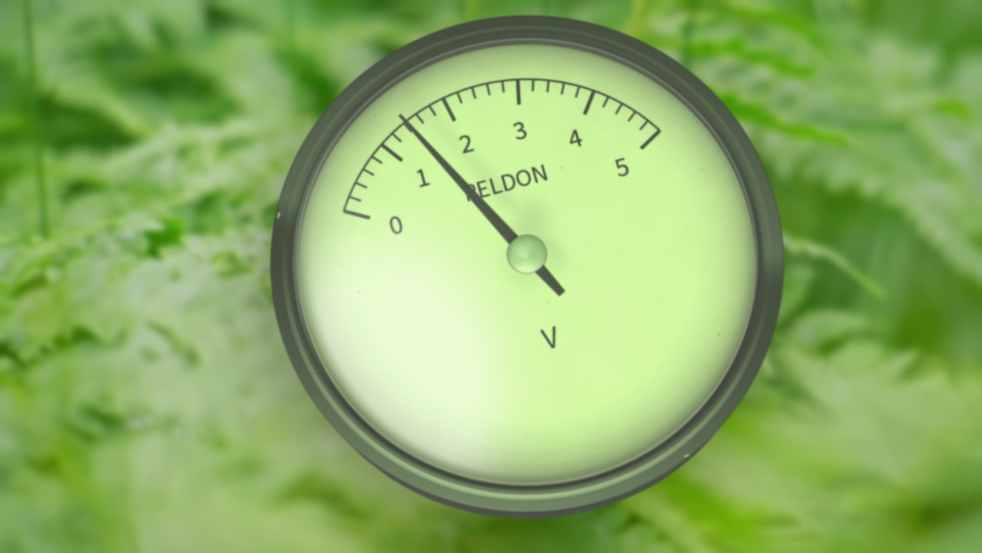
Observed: **1.4** V
